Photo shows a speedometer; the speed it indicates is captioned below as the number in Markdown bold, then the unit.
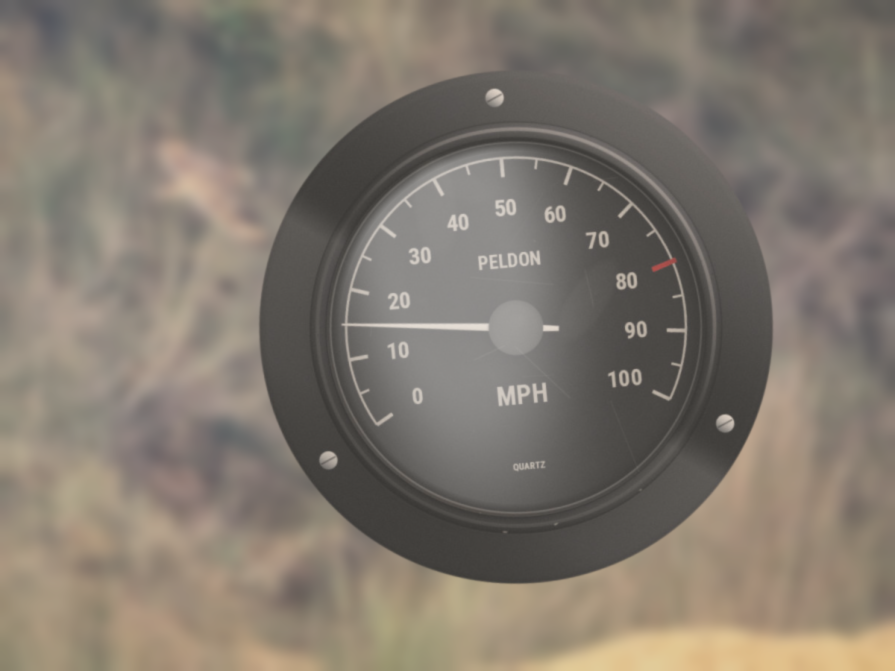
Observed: **15** mph
